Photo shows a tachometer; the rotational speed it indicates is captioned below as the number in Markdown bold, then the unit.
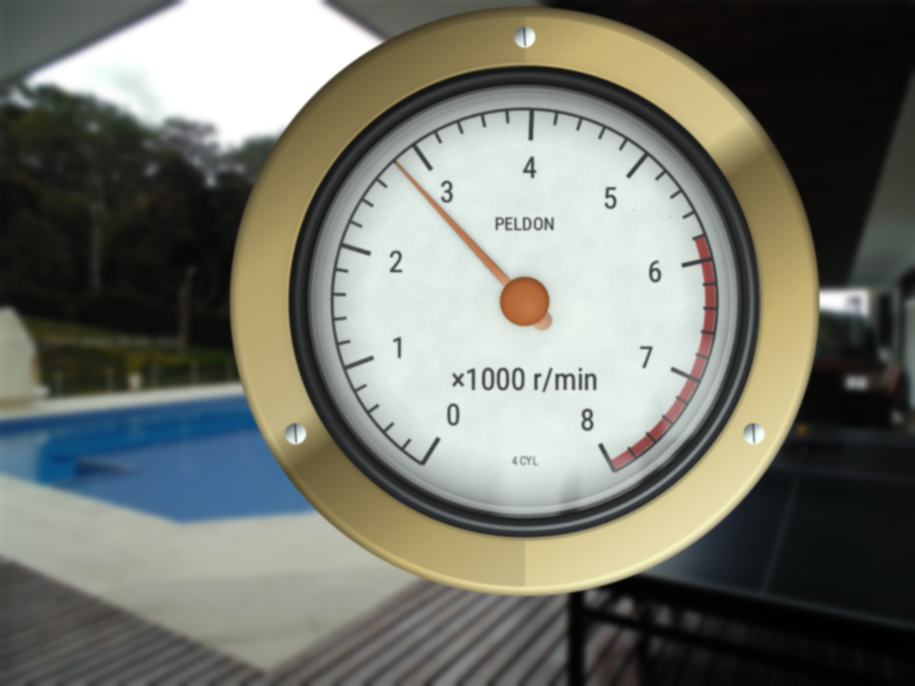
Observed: **2800** rpm
